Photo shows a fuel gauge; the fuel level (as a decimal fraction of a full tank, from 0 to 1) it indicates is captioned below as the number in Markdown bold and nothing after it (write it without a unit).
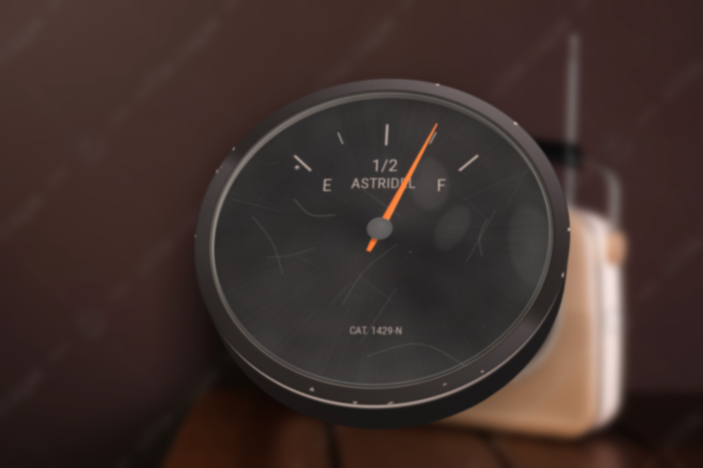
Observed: **0.75**
